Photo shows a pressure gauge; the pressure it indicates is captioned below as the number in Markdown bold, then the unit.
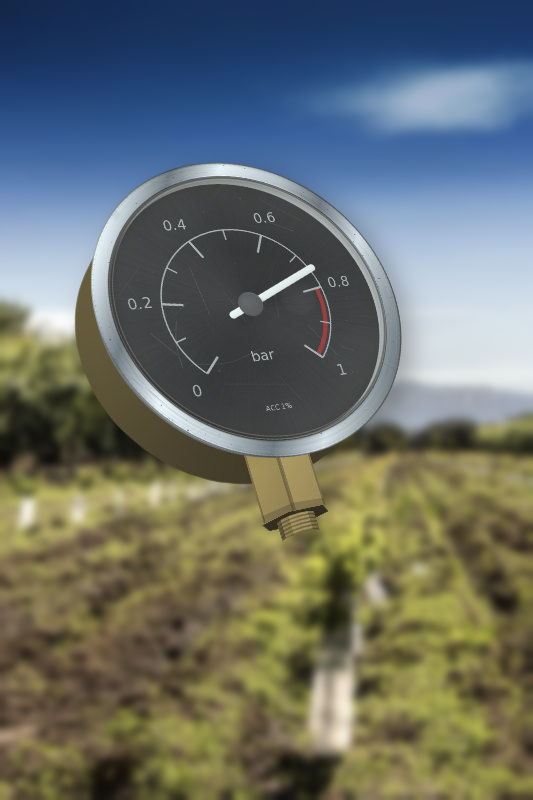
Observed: **0.75** bar
